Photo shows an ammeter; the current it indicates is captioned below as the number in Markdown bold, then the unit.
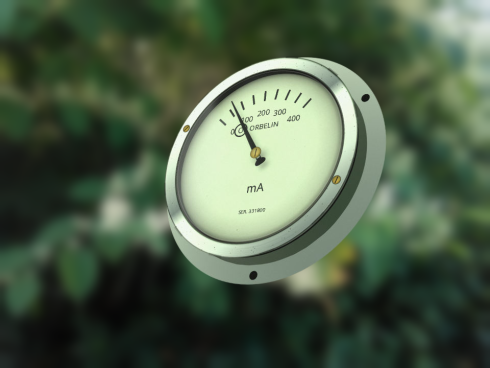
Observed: **75** mA
